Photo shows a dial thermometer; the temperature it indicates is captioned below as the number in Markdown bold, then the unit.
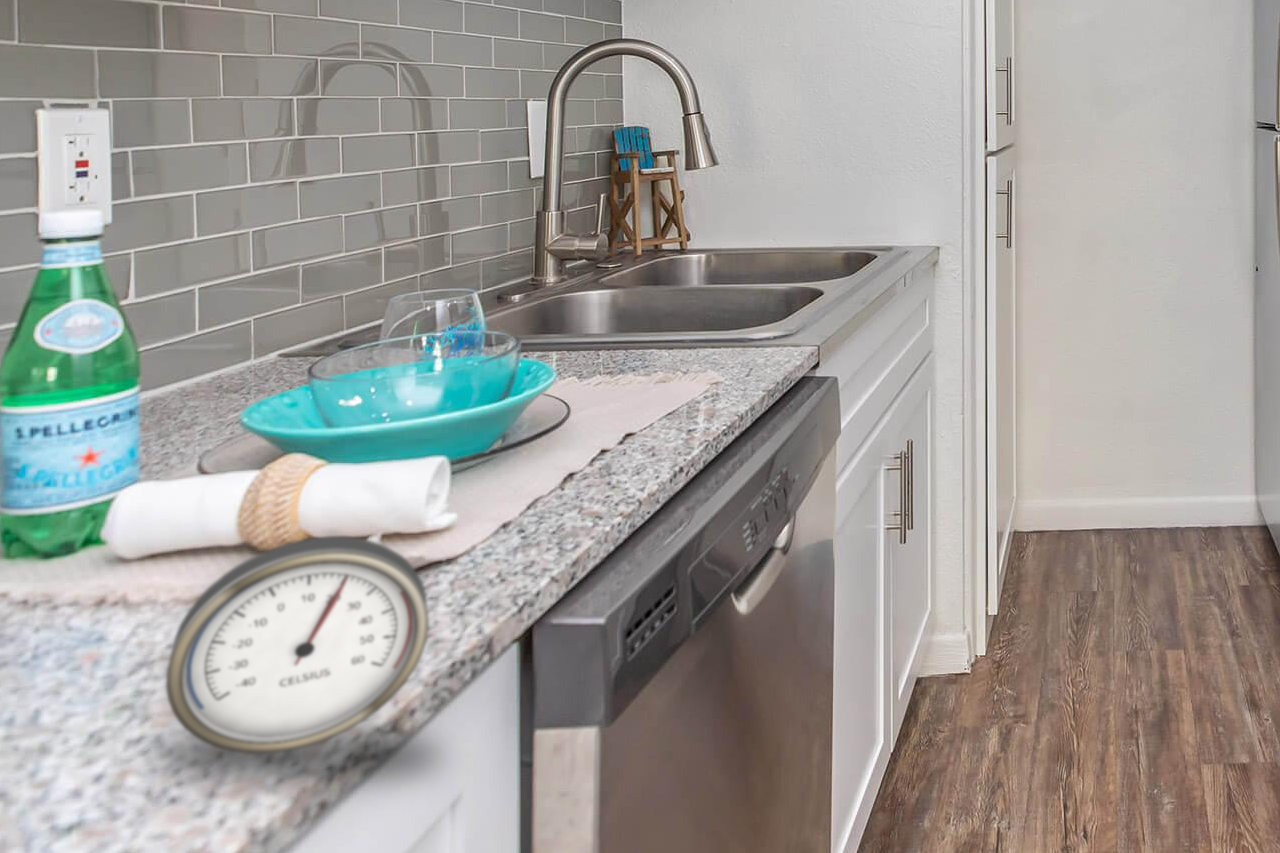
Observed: **20** °C
